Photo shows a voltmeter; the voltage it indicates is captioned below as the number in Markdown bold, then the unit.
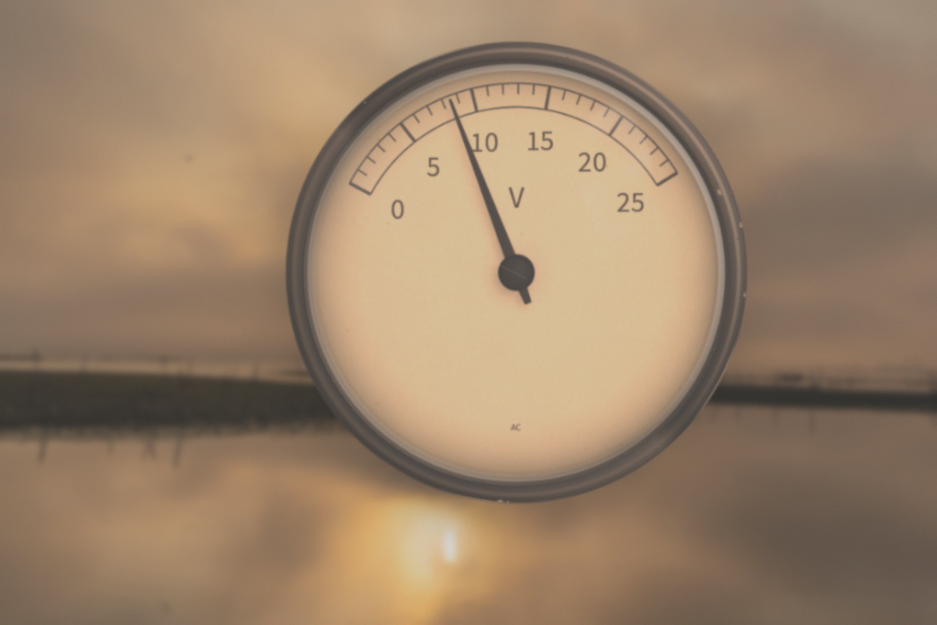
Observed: **8.5** V
